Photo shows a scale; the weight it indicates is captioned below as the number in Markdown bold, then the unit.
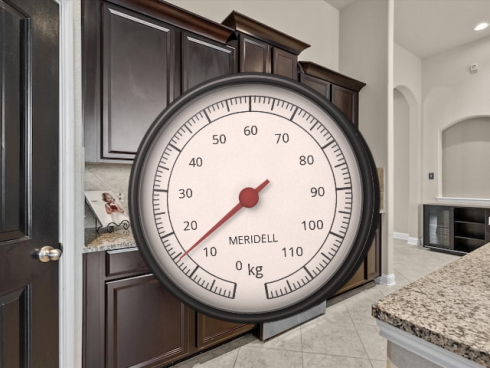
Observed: **14** kg
